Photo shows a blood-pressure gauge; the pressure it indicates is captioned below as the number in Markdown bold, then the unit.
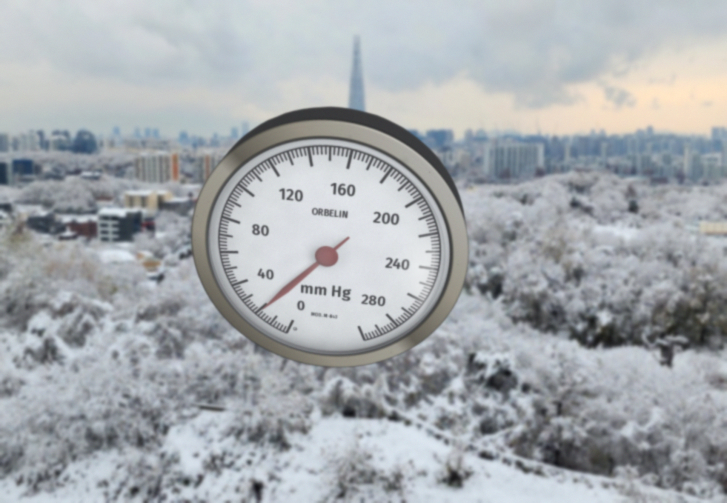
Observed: **20** mmHg
